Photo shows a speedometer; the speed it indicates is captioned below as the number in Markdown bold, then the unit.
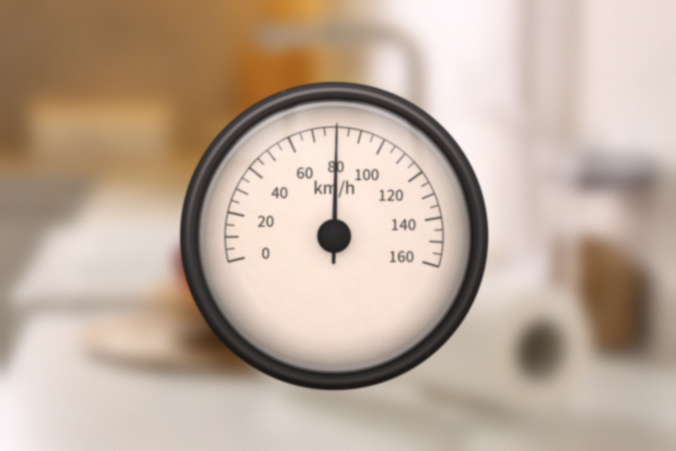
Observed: **80** km/h
